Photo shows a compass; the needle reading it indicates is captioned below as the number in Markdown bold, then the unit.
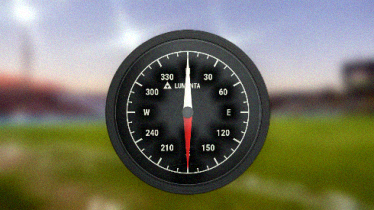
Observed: **180** °
